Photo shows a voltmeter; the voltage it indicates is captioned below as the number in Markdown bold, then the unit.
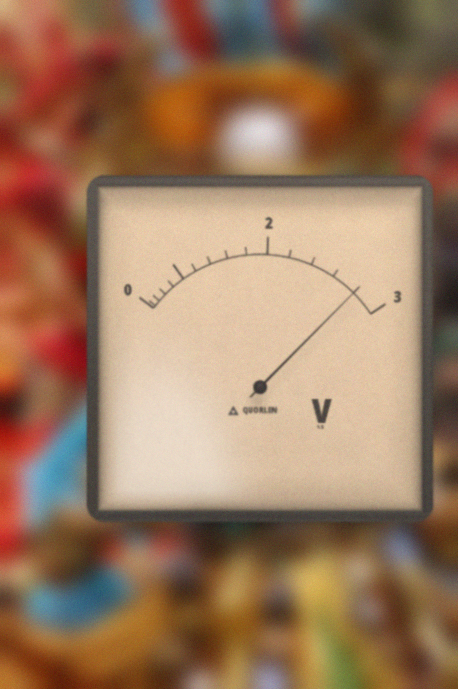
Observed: **2.8** V
